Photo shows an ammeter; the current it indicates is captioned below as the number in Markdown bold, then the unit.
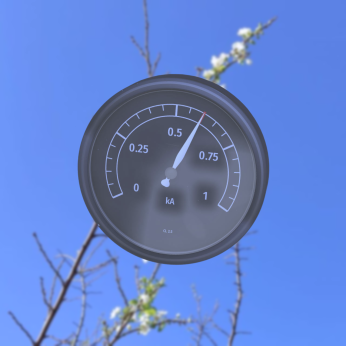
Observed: **0.6** kA
